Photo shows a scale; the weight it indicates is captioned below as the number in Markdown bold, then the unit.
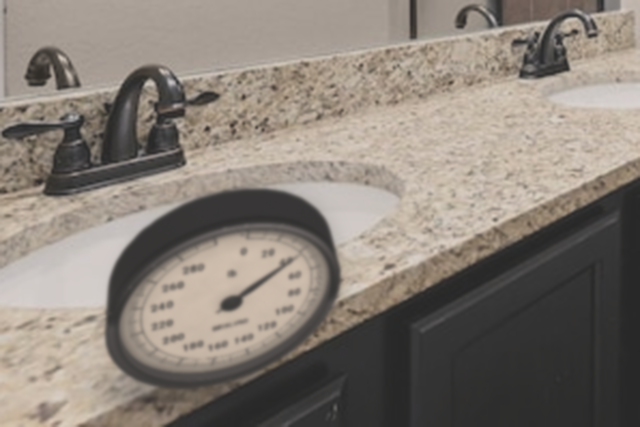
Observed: **40** lb
